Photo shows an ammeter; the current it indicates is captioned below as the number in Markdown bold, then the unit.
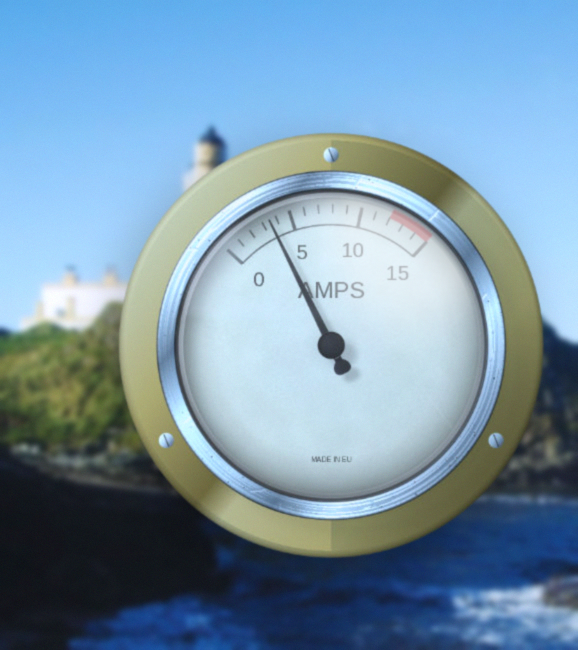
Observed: **3.5** A
